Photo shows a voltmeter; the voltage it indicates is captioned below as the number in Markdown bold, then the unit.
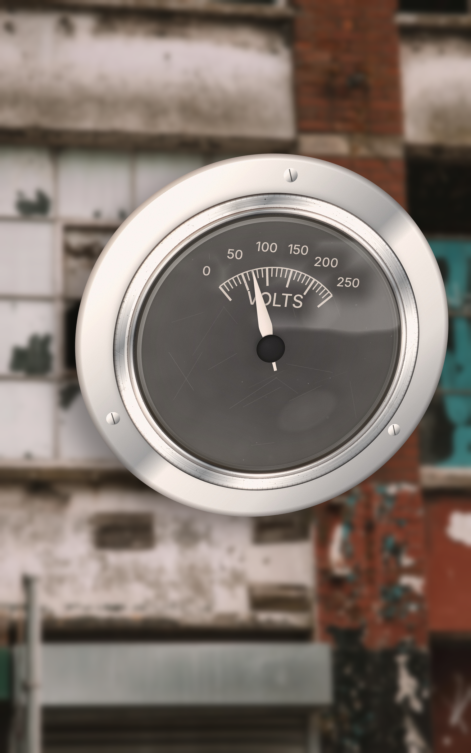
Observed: **70** V
